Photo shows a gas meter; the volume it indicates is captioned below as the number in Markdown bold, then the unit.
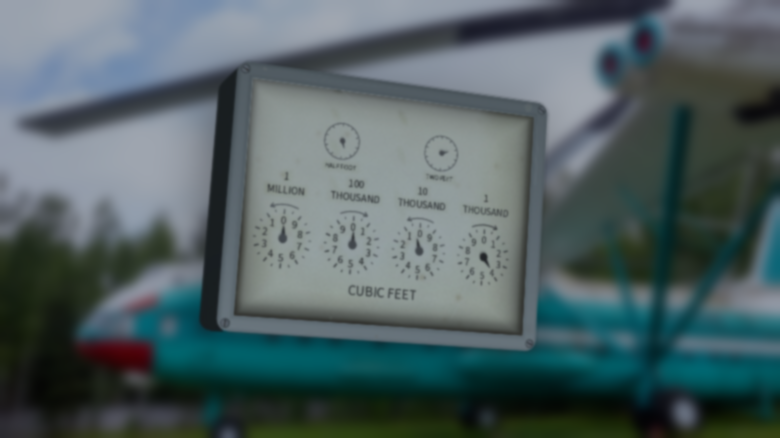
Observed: **400** ft³
